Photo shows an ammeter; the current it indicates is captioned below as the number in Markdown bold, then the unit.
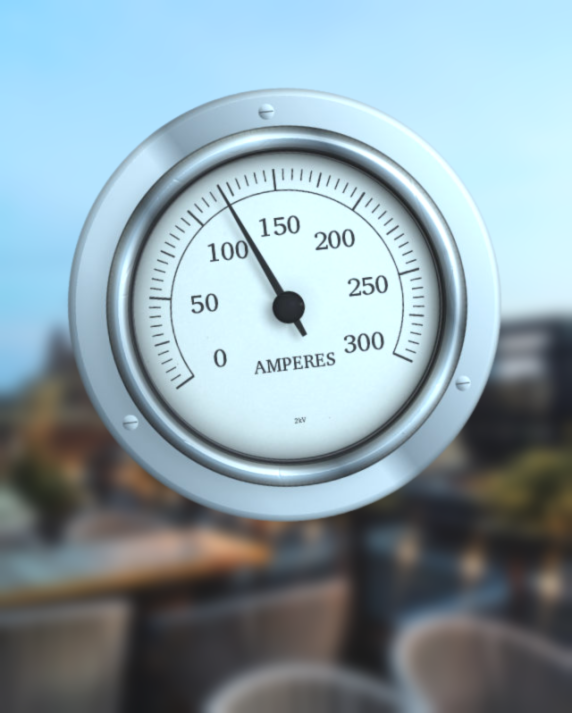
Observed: **120** A
